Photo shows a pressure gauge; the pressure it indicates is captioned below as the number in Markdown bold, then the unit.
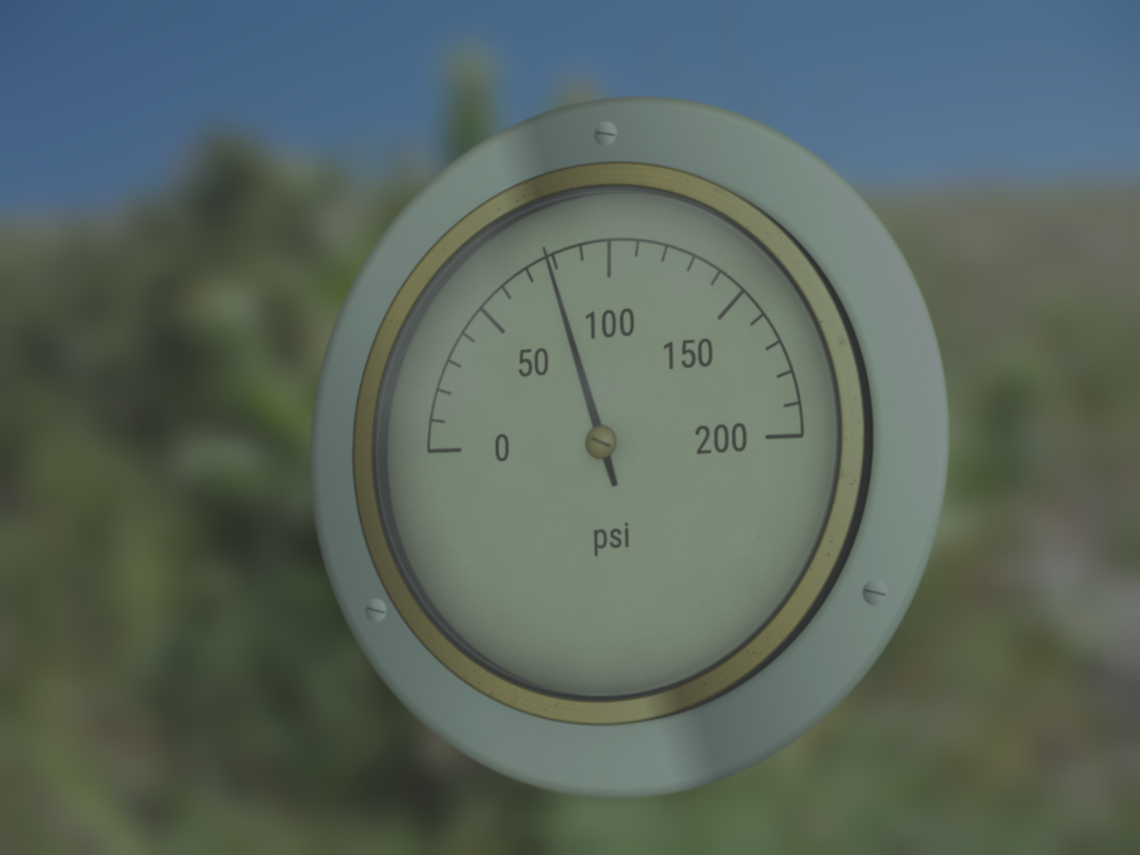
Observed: **80** psi
